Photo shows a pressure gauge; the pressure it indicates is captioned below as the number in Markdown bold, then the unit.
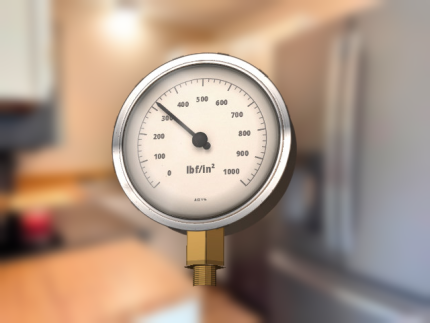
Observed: **320** psi
